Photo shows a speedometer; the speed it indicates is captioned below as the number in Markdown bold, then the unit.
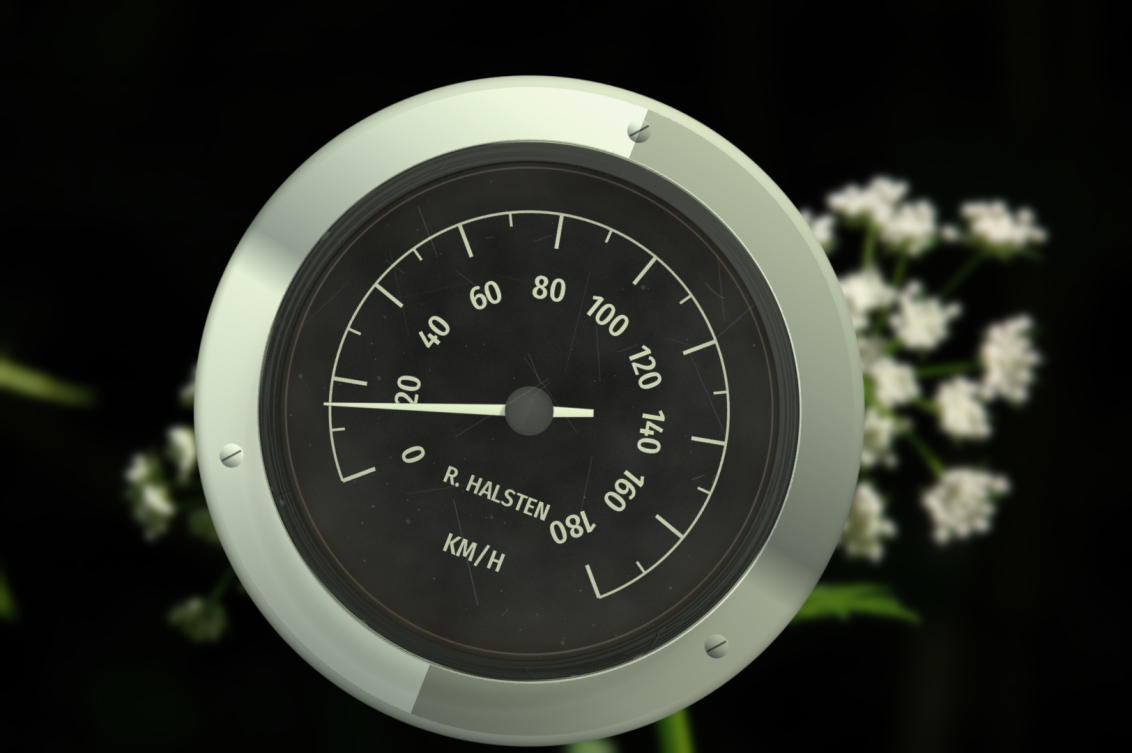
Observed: **15** km/h
